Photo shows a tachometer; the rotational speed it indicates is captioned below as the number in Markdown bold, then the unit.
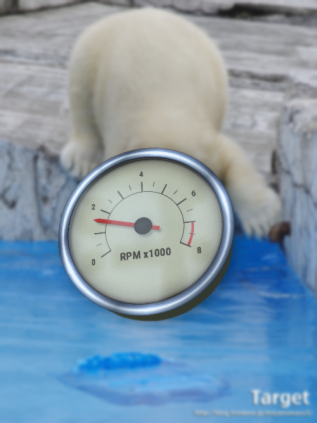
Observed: **1500** rpm
